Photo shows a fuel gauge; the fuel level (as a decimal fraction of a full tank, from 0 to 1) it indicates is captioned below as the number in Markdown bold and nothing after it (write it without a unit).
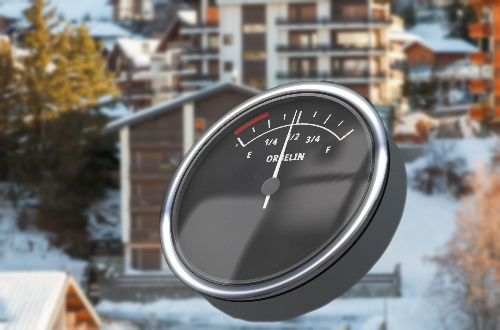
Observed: **0.5**
